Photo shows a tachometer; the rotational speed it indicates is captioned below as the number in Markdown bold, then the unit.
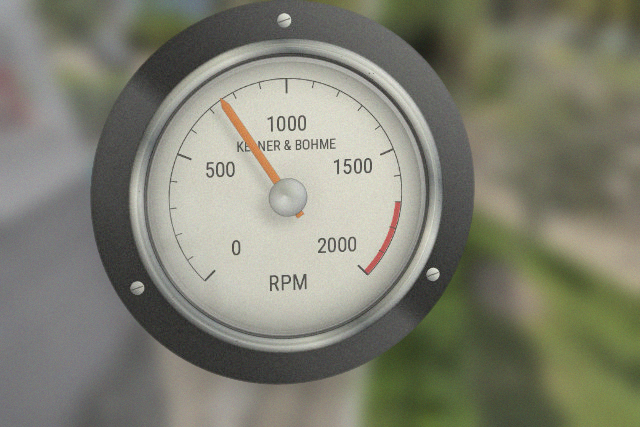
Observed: **750** rpm
